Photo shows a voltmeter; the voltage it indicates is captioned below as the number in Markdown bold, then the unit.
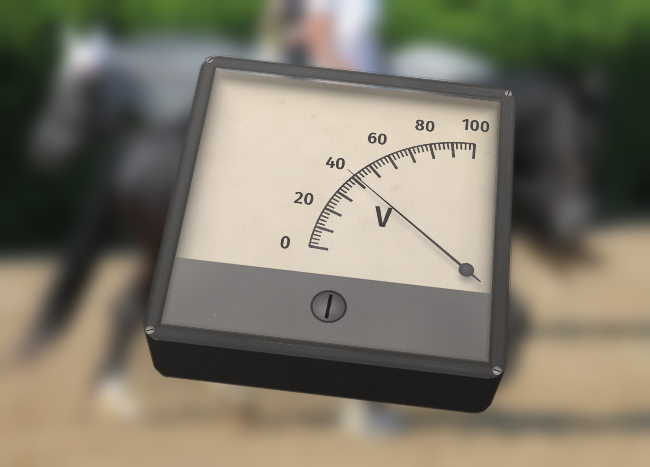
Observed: **40** V
